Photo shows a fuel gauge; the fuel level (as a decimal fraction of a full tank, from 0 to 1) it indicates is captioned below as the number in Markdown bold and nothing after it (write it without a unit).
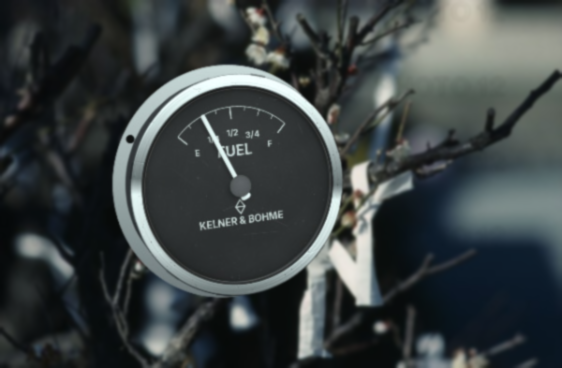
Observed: **0.25**
